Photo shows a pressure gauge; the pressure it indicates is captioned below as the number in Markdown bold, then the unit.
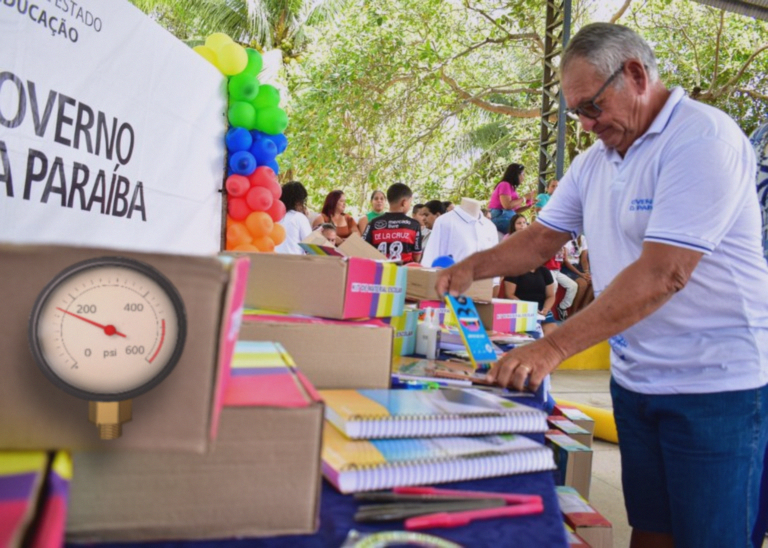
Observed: **160** psi
